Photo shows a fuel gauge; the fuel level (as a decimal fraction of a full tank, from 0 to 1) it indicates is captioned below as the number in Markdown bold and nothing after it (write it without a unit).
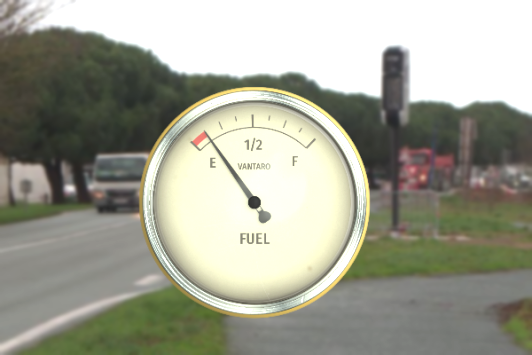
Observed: **0.125**
